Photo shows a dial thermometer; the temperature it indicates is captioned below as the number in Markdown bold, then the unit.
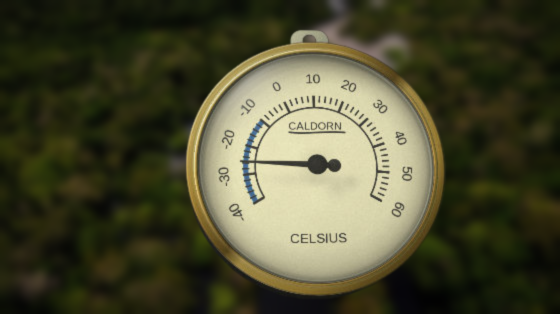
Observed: **-26** °C
